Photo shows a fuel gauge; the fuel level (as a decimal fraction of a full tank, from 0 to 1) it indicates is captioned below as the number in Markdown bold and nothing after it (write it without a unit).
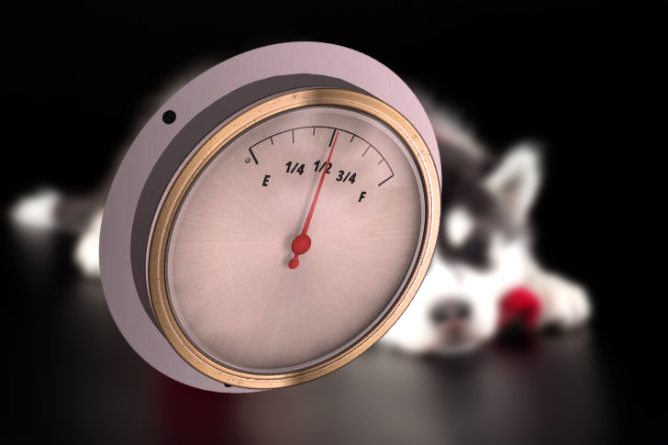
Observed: **0.5**
